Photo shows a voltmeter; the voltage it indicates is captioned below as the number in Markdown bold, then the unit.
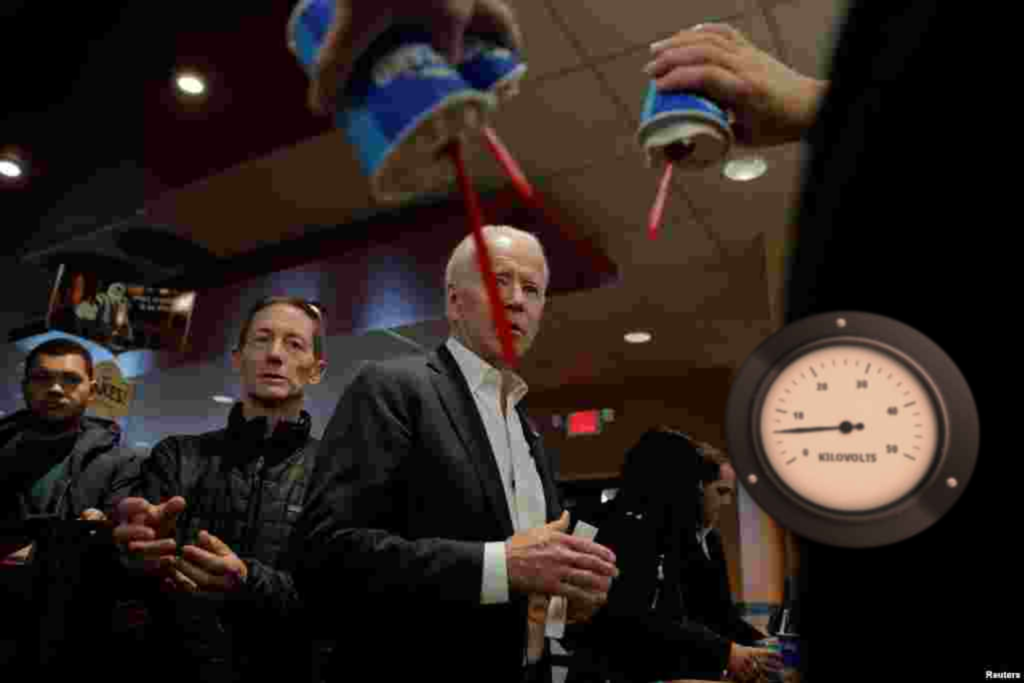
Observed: **6** kV
